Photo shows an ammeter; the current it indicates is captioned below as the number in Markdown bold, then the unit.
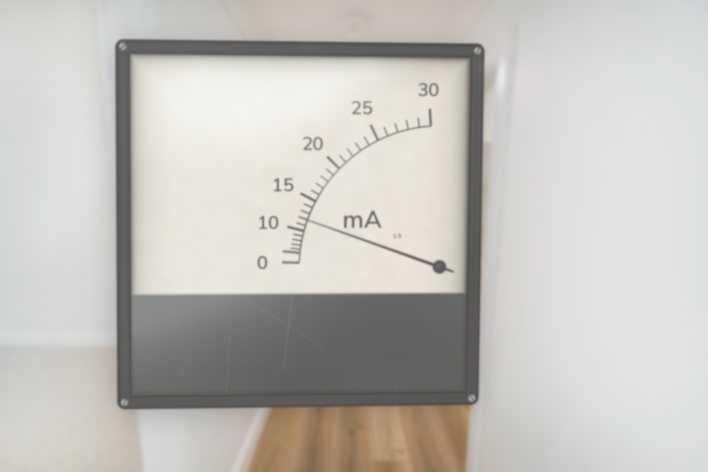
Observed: **12** mA
